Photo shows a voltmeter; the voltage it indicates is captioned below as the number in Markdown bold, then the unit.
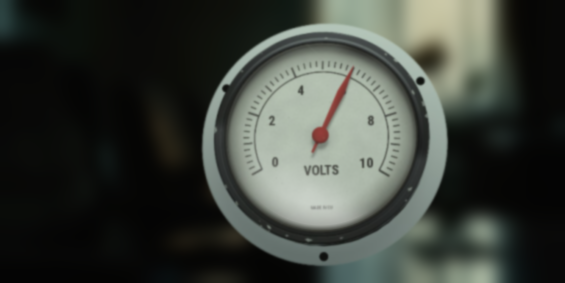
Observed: **6** V
